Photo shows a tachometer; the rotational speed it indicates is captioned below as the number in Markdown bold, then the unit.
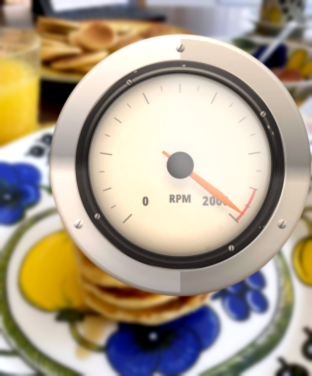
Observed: **1950** rpm
